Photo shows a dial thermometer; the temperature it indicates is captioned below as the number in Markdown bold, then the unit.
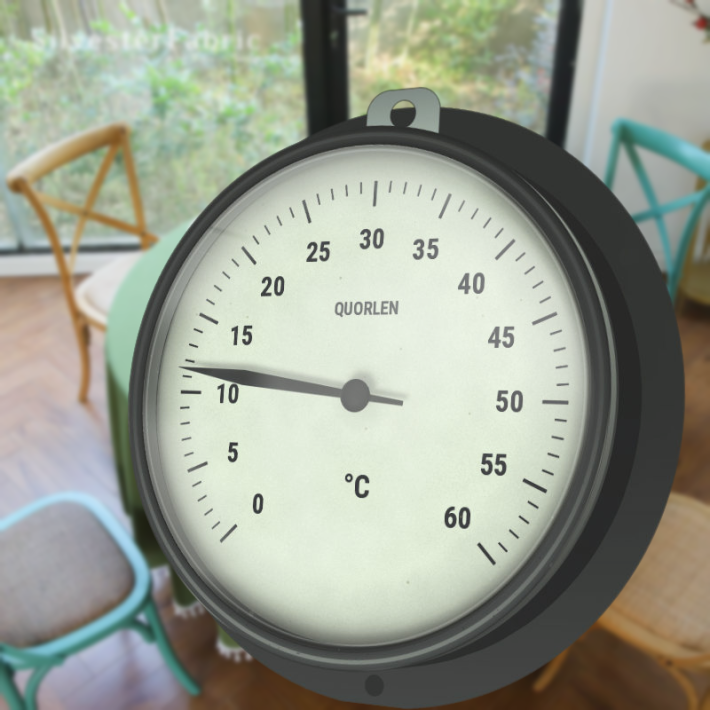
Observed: **11.5** °C
